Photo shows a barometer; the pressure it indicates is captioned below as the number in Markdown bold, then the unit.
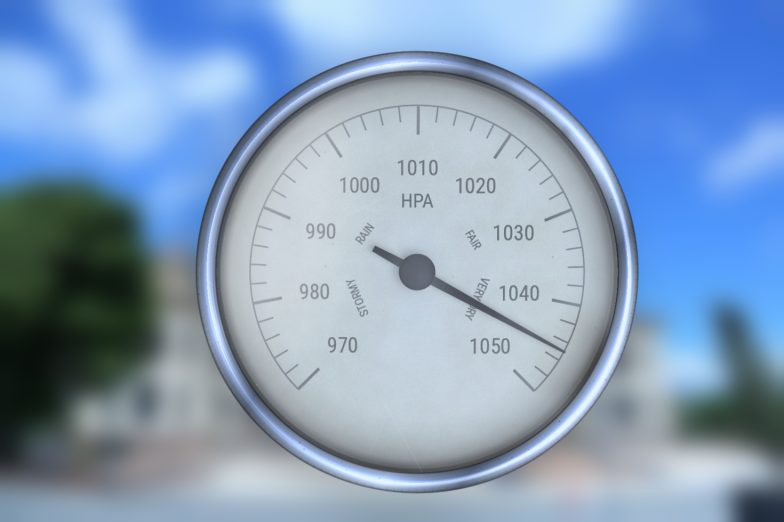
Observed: **1045** hPa
